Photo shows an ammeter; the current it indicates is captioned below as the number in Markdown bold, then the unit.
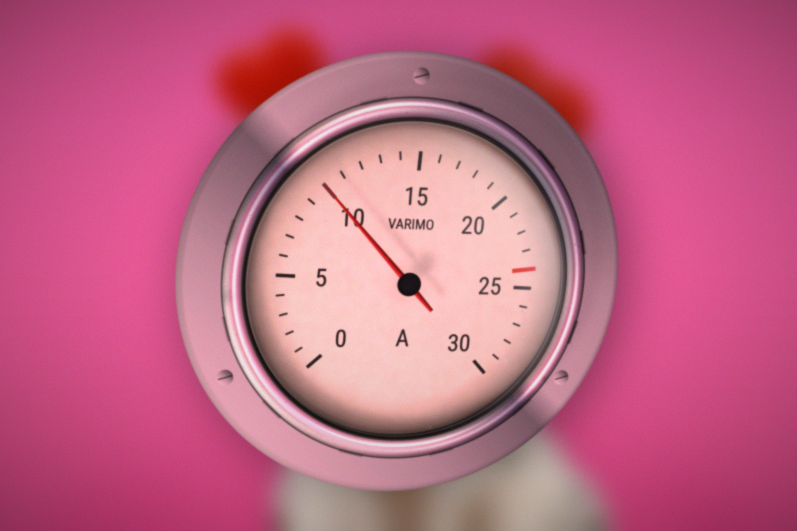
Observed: **10** A
